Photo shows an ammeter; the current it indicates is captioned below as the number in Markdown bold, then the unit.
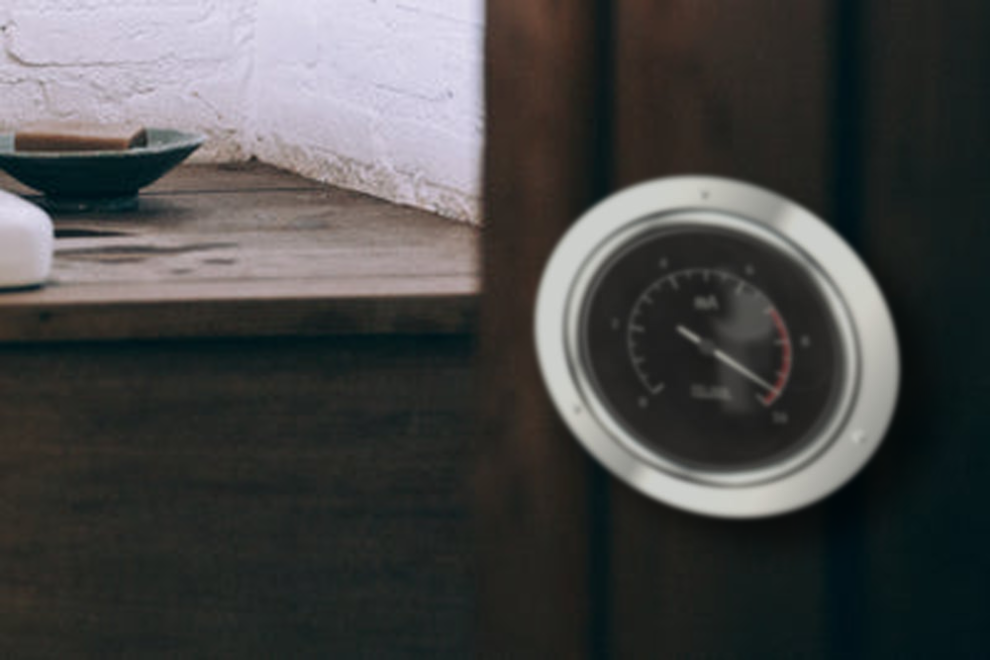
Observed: **9.5** mA
